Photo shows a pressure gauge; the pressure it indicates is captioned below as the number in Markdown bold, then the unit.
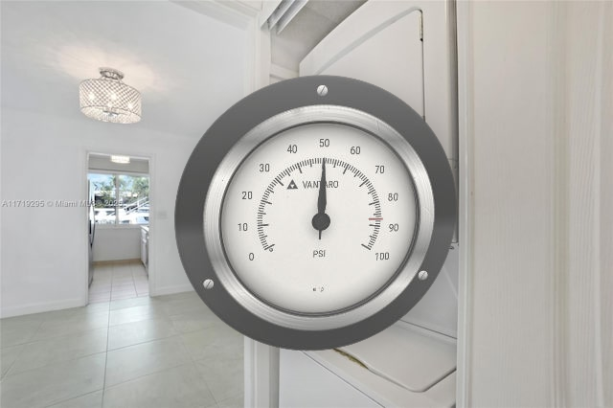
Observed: **50** psi
